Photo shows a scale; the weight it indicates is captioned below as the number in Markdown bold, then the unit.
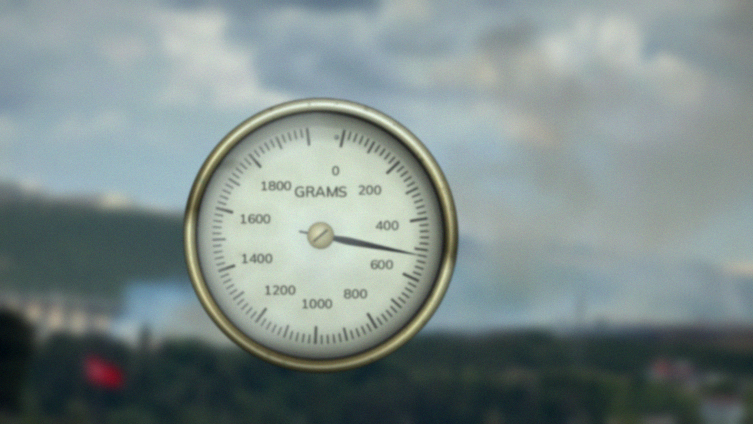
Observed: **520** g
